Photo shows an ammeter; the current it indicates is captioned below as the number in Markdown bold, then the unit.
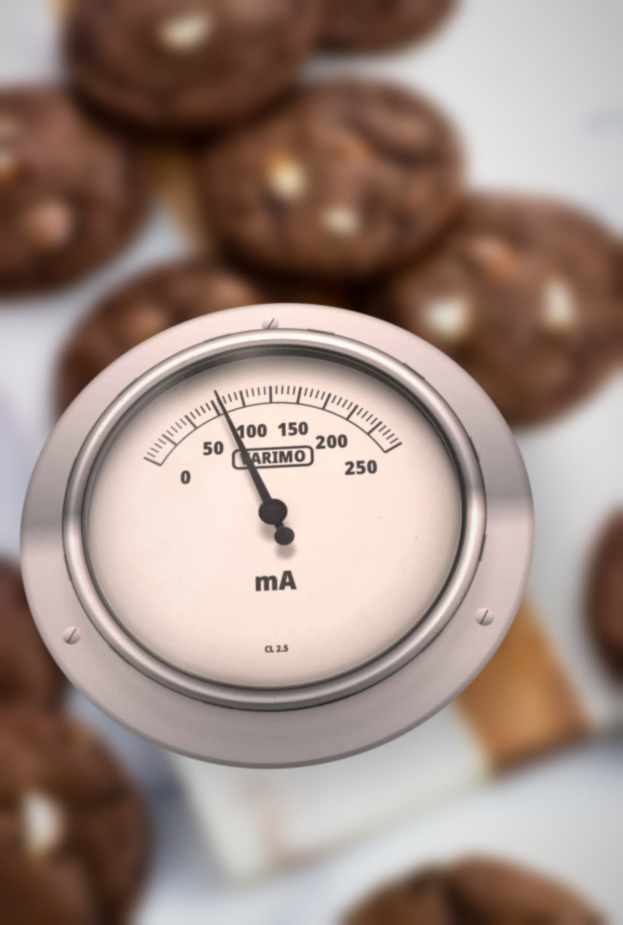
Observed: **80** mA
